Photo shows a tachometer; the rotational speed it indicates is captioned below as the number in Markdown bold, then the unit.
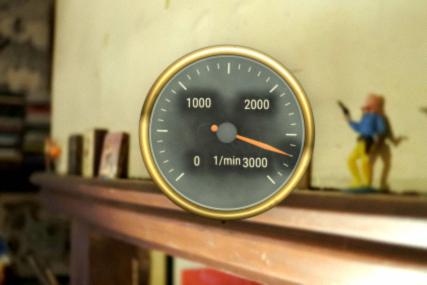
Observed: **2700** rpm
